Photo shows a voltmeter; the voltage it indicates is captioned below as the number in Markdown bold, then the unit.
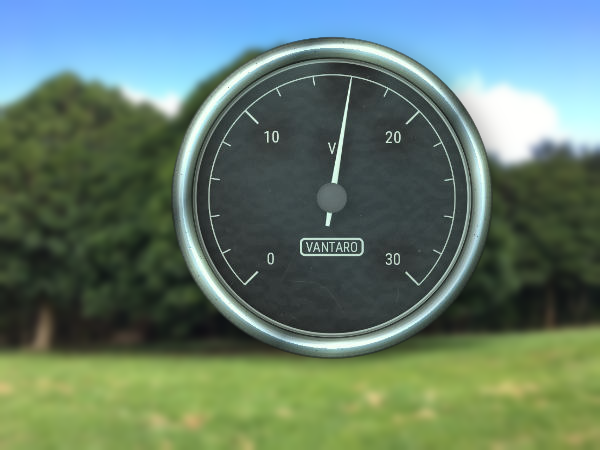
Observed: **16** V
